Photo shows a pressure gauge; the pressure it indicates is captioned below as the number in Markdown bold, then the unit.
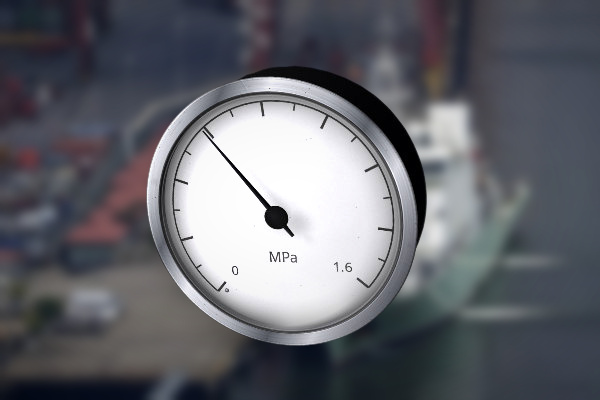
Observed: **0.6** MPa
